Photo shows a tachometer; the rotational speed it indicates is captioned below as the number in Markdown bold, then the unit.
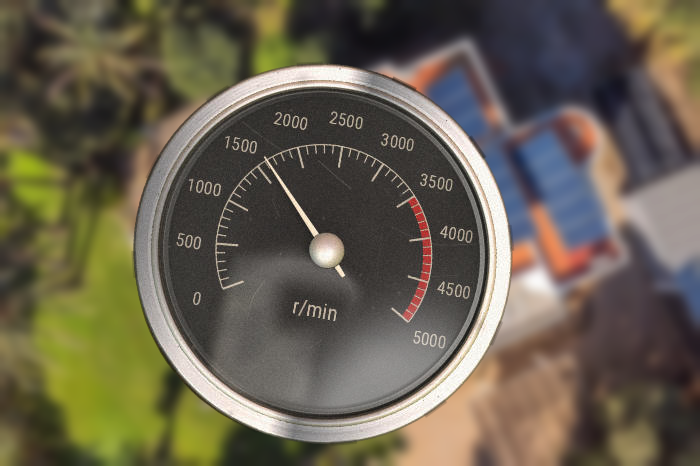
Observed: **1600** rpm
